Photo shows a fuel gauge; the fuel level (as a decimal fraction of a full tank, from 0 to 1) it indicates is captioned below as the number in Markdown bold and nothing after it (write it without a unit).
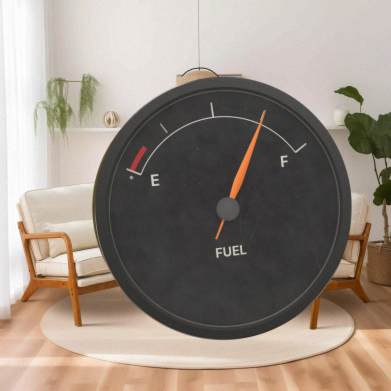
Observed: **0.75**
